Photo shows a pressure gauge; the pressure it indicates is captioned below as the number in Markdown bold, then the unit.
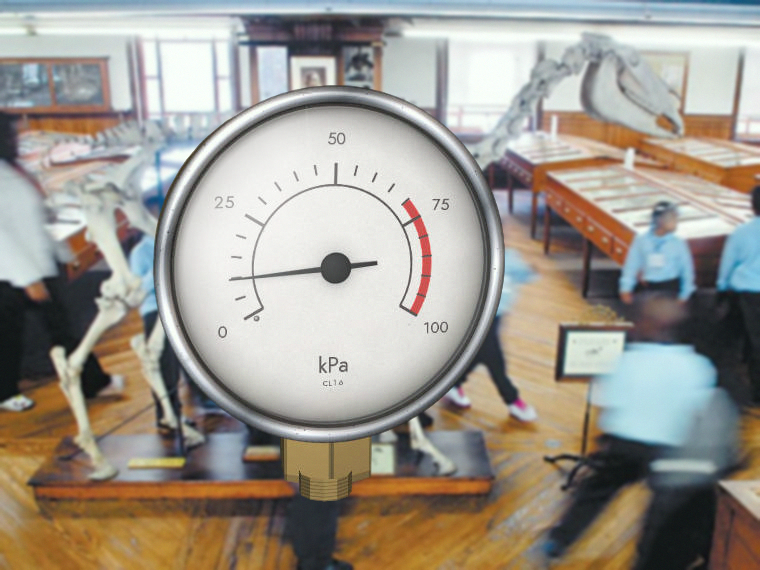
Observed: **10** kPa
